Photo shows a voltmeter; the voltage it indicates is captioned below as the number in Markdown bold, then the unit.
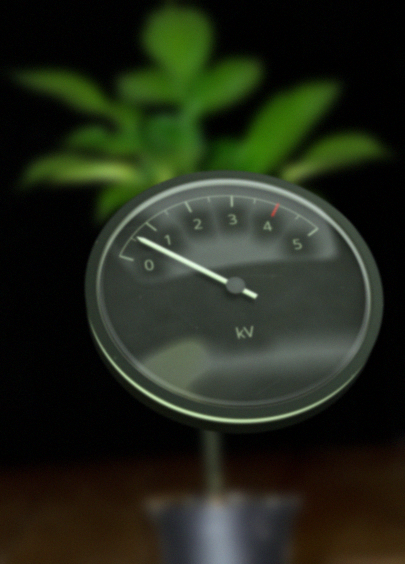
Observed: **0.5** kV
